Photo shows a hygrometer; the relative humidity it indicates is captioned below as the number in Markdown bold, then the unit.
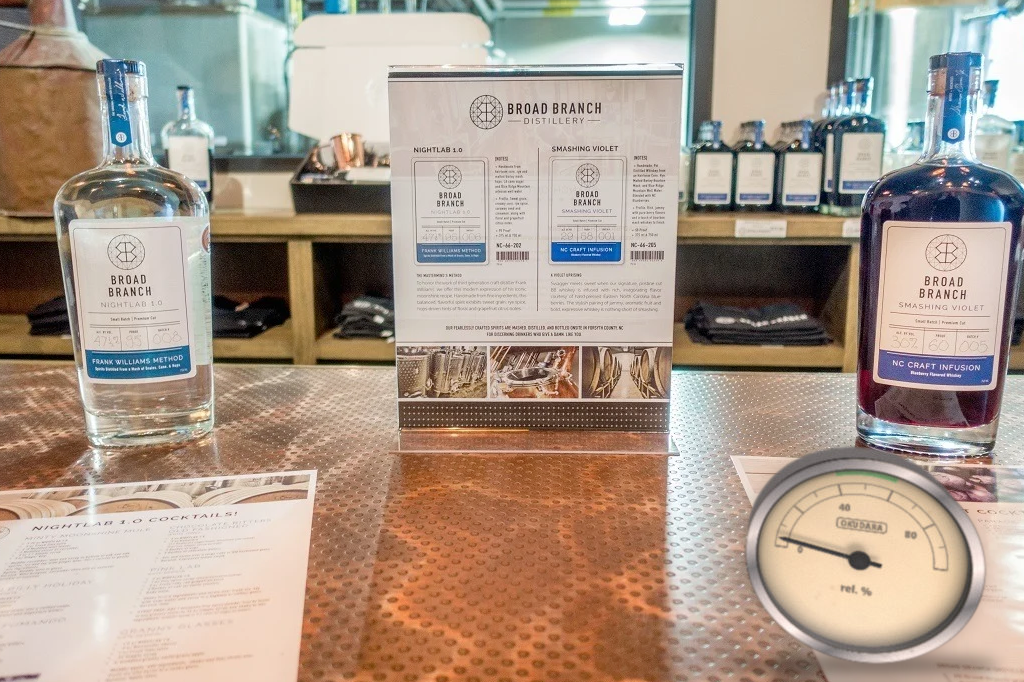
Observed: **5** %
